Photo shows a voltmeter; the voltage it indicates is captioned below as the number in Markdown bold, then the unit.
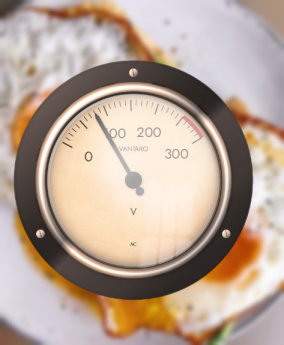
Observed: **80** V
